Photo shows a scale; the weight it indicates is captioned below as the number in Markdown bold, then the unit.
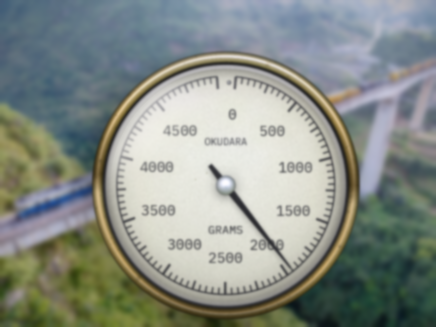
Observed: **1950** g
